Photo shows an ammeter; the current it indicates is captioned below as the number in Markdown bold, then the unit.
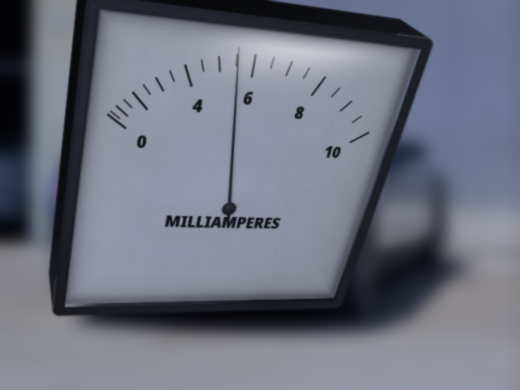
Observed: **5.5** mA
